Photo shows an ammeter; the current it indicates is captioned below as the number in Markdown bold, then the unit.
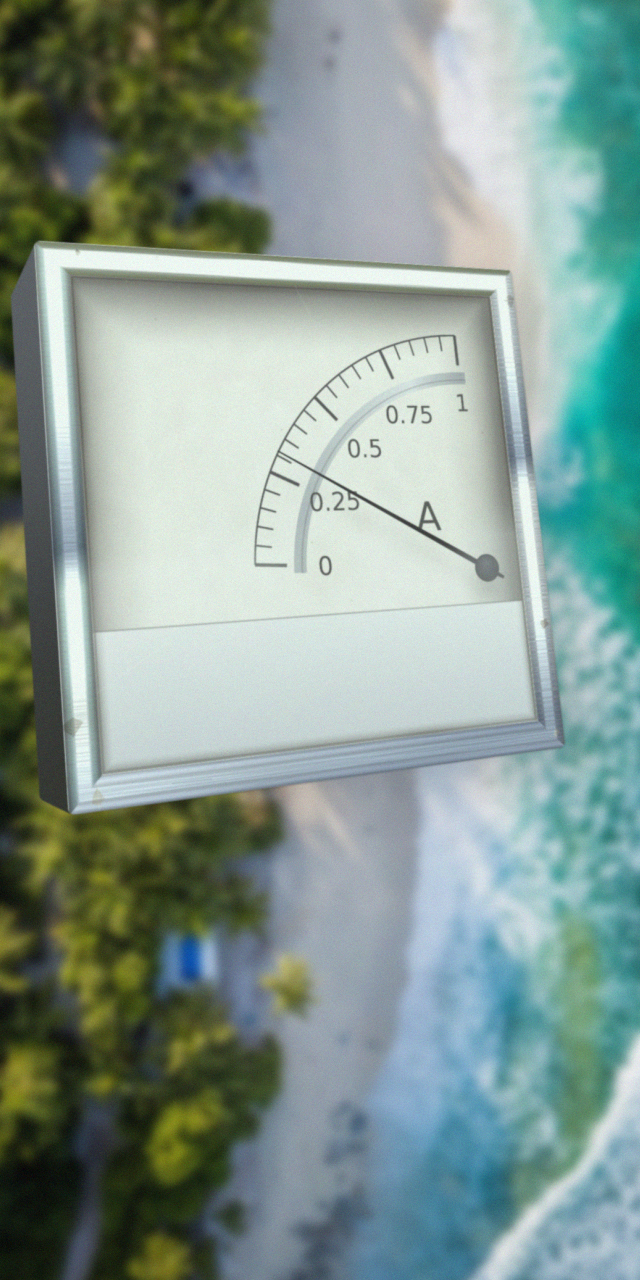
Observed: **0.3** A
